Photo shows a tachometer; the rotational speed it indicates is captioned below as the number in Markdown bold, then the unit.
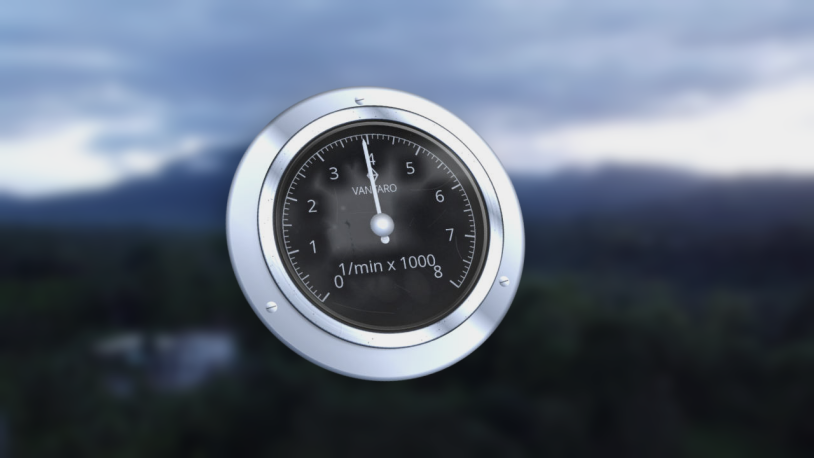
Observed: **3900** rpm
